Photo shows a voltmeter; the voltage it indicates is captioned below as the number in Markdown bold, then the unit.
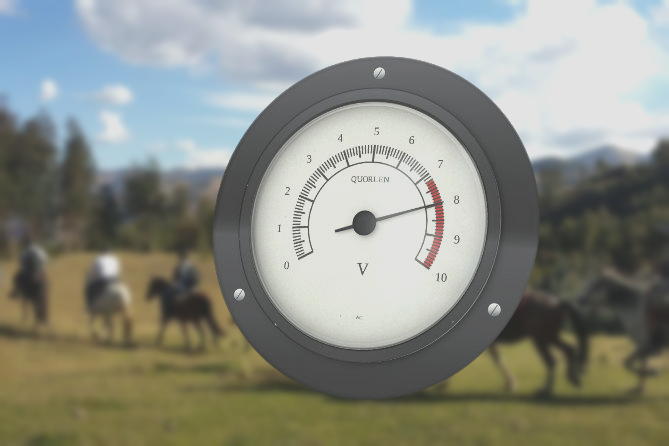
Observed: **8** V
